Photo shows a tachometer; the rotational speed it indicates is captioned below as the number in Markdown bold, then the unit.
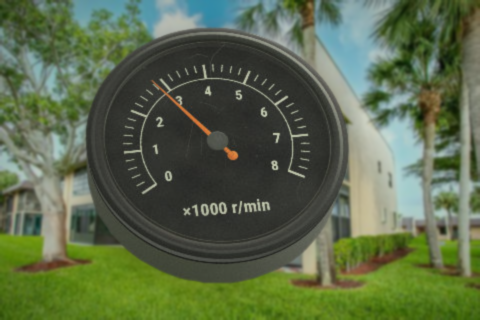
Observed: **2800** rpm
